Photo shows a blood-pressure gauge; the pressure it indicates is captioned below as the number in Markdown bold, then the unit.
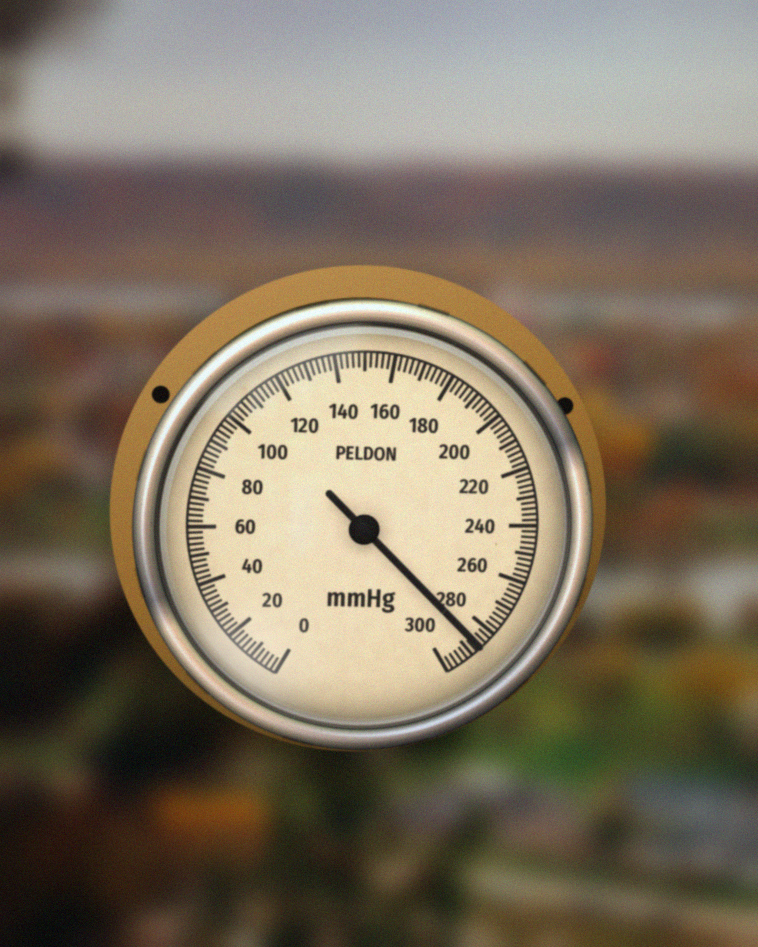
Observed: **286** mmHg
